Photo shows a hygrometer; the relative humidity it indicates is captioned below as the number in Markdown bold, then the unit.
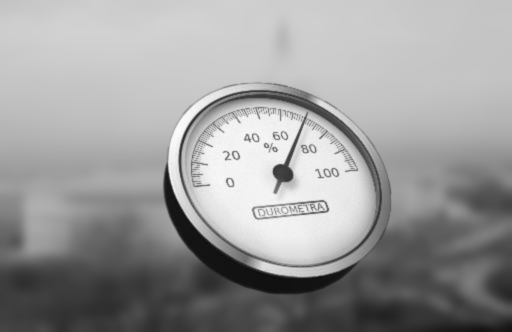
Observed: **70** %
